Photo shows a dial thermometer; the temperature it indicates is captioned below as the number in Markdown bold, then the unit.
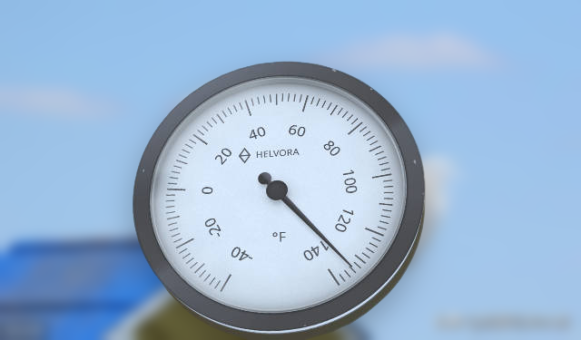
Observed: **134** °F
